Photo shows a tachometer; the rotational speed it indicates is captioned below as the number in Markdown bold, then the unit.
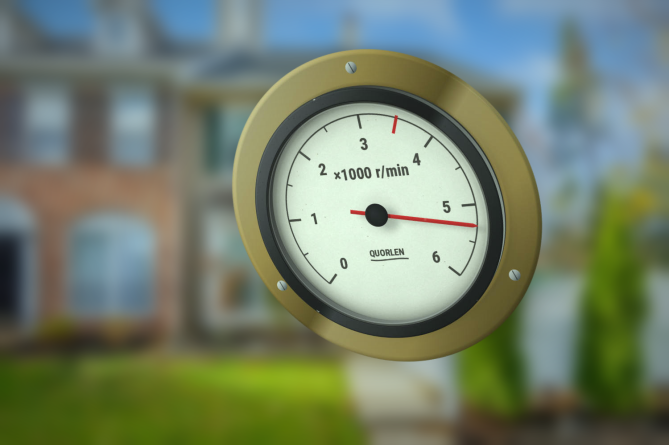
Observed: **5250** rpm
